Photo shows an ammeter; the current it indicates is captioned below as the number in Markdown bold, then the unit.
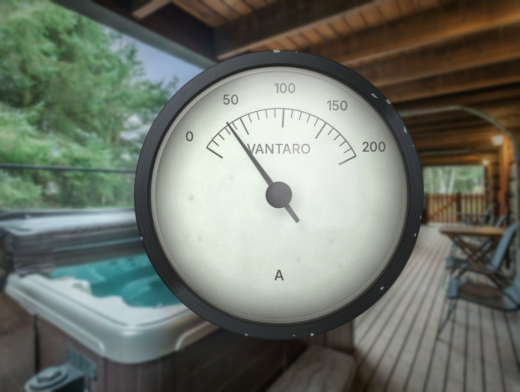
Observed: **35** A
